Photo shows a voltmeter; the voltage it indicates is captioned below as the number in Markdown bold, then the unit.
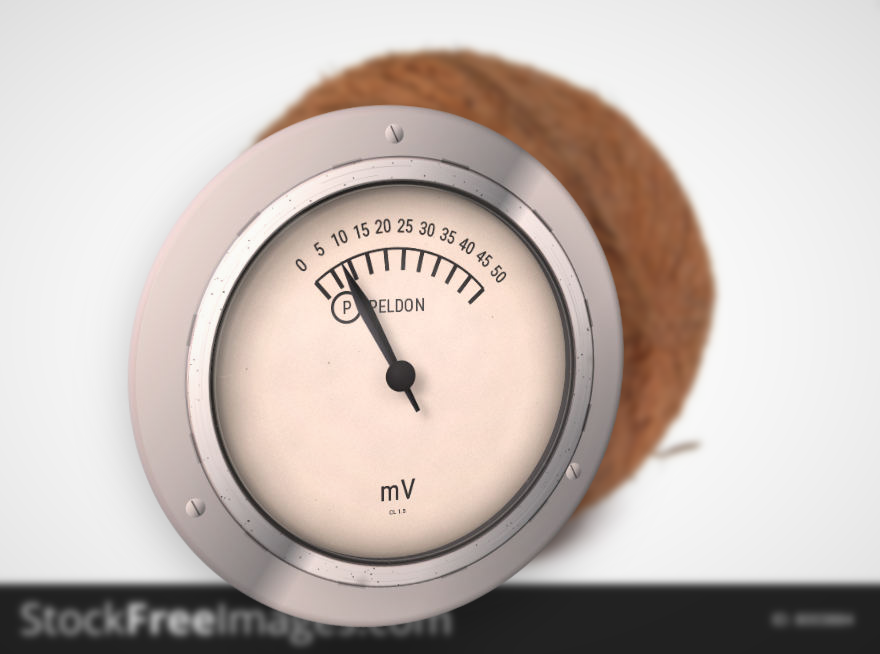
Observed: **7.5** mV
